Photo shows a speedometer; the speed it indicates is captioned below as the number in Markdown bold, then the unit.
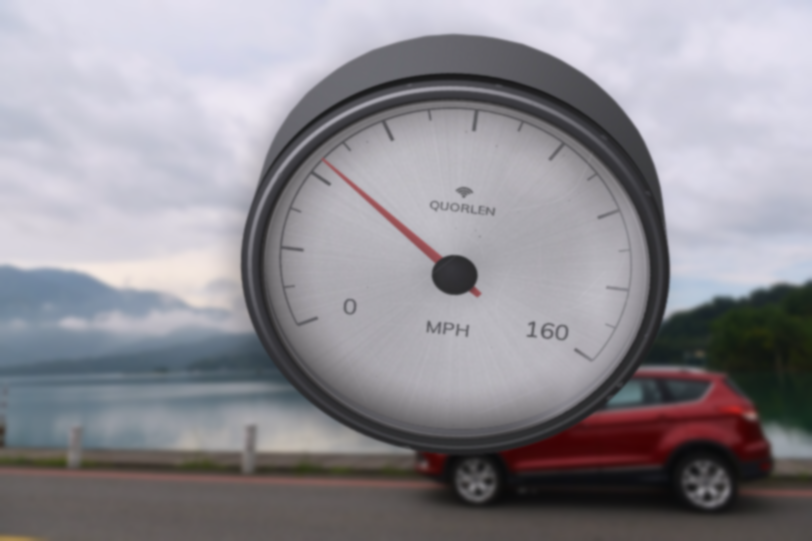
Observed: **45** mph
